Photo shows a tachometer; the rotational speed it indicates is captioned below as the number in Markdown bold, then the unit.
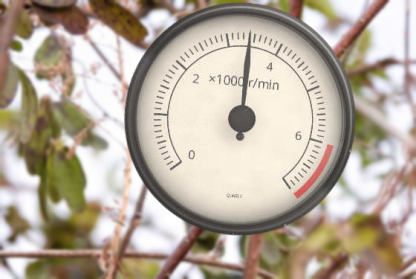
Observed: **3400** rpm
